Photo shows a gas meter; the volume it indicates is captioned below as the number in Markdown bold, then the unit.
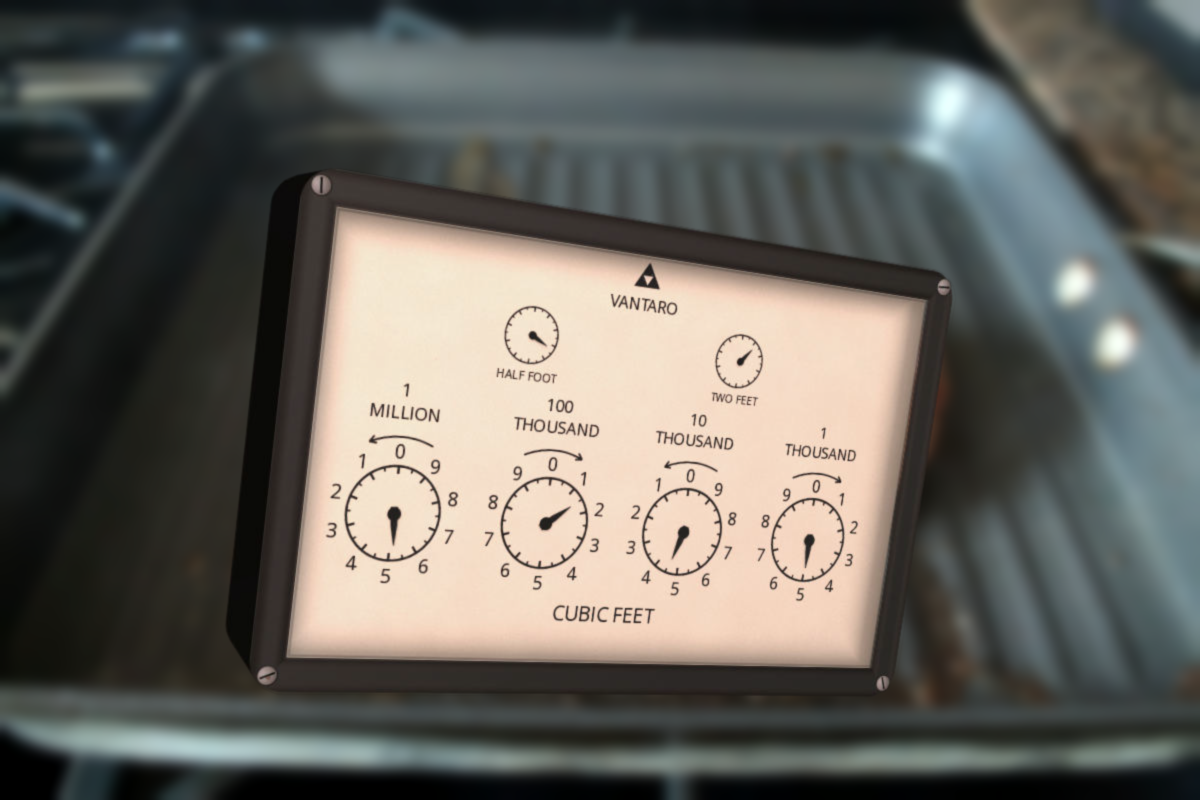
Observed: **514500** ft³
